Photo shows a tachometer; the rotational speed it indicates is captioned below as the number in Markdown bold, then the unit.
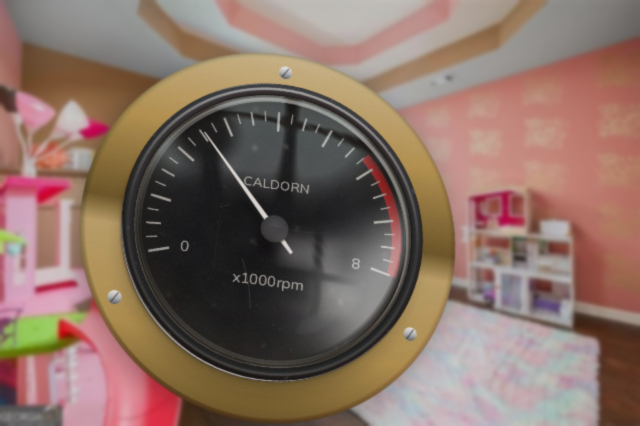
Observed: **2500** rpm
